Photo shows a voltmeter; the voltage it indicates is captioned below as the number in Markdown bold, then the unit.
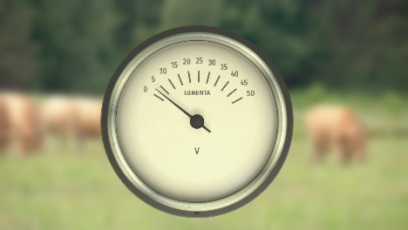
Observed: **2.5** V
